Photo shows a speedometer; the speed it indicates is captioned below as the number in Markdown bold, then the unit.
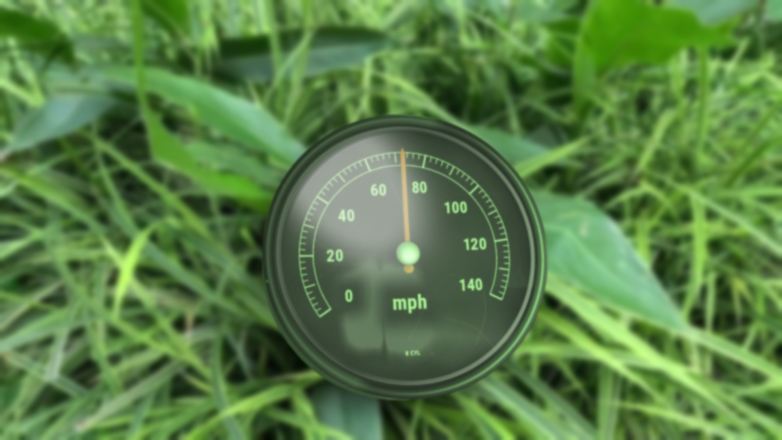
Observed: **72** mph
